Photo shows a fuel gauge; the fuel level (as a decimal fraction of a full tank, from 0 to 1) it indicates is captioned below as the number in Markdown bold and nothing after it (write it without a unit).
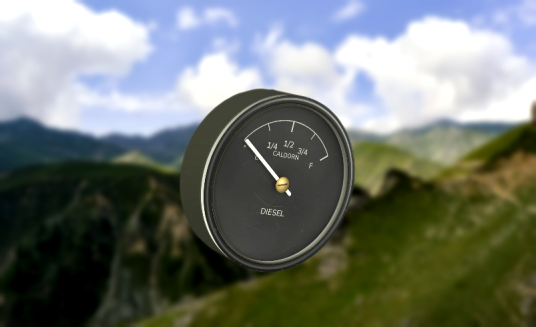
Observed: **0**
